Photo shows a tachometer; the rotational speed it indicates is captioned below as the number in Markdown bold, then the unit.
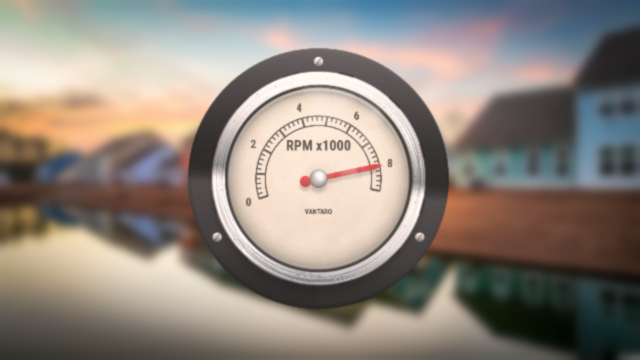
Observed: **8000** rpm
